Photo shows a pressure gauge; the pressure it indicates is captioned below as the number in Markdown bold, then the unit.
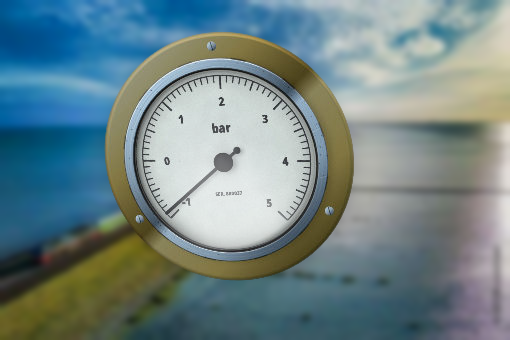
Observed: **-0.9** bar
